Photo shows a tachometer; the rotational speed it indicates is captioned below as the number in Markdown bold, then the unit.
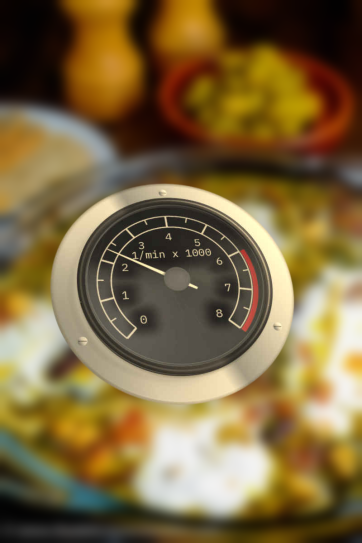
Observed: **2250** rpm
